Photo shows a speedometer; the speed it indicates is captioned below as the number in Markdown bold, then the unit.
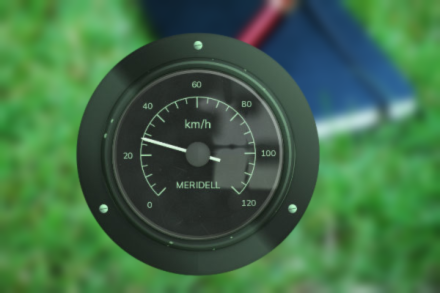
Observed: **27.5** km/h
